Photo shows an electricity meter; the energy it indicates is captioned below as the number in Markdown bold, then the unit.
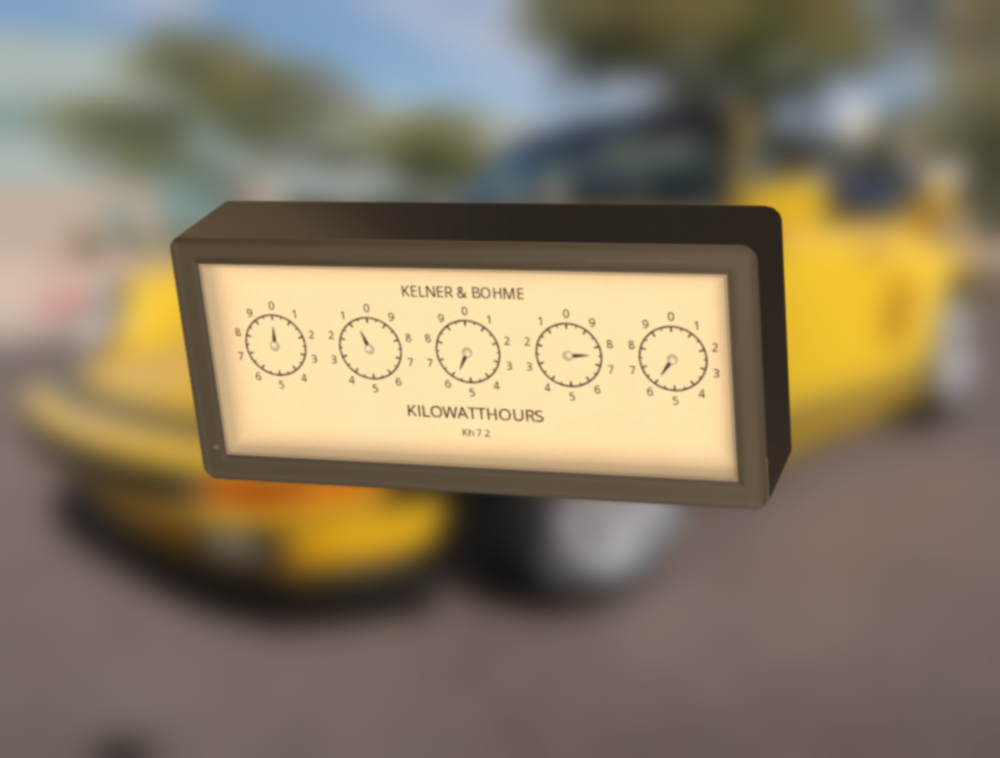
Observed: **576** kWh
